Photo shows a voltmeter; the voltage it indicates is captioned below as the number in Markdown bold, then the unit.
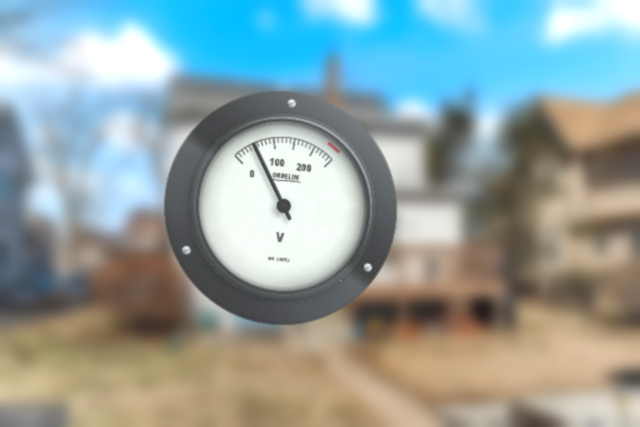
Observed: **50** V
